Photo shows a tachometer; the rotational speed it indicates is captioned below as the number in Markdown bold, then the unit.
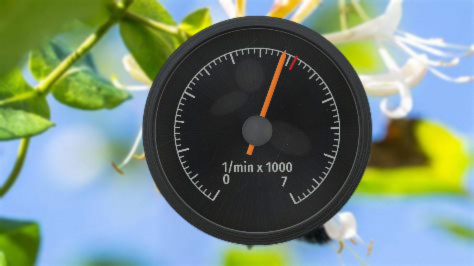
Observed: **3900** rpm
